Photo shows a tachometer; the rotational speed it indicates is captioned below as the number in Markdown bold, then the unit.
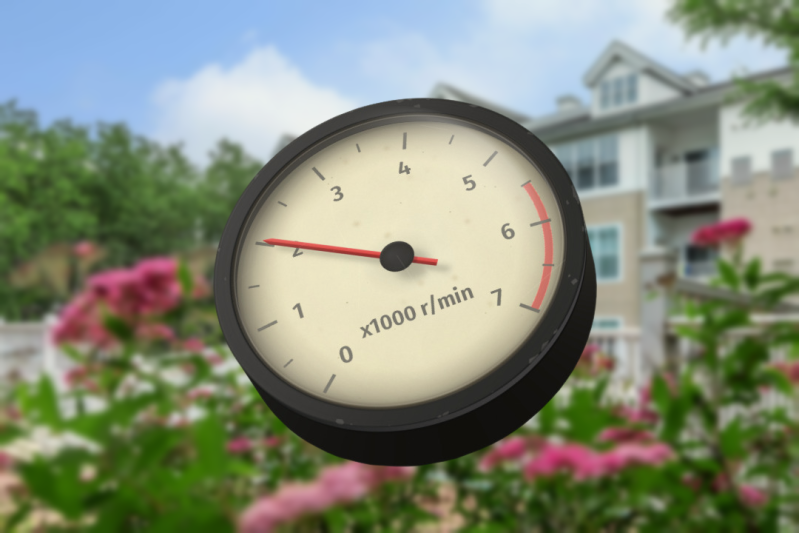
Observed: **2000** rpm
